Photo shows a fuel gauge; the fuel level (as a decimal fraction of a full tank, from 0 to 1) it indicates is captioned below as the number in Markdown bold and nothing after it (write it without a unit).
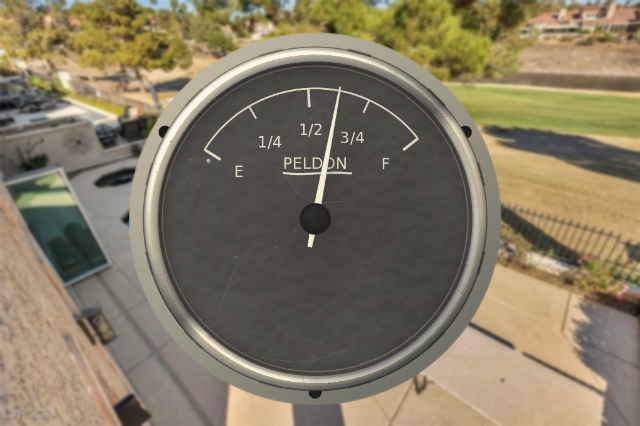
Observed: **0.625**
